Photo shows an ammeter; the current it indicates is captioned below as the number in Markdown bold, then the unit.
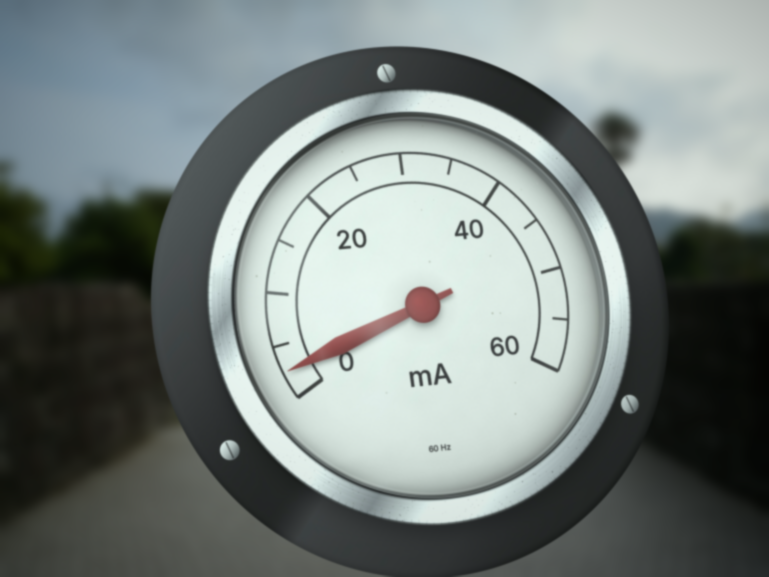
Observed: **2.5** mA
